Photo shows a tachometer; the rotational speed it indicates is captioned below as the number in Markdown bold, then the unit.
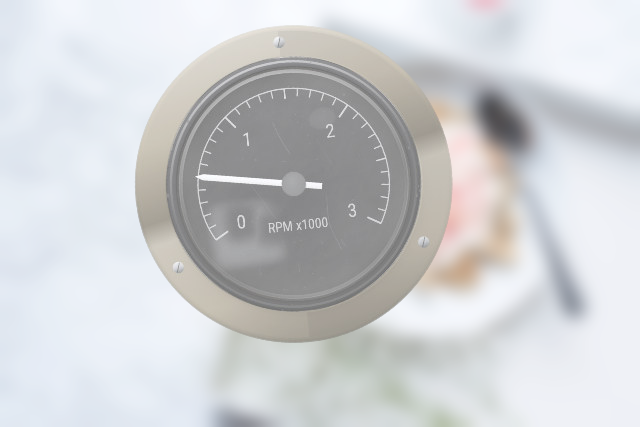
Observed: **500** rpm
